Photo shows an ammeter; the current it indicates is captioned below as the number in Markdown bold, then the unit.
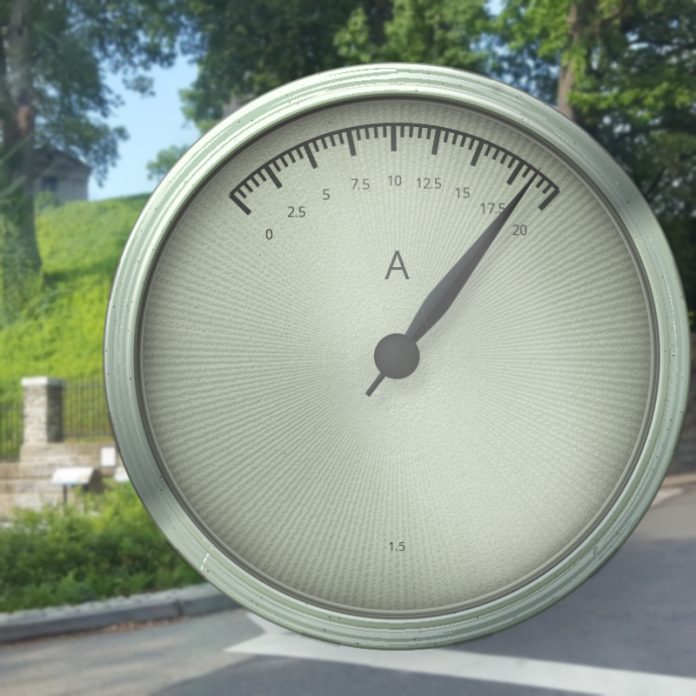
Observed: **18.5** A
